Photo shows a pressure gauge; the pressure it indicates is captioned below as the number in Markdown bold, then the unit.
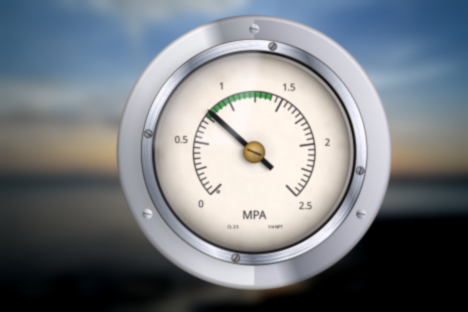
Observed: **0.8** MPa
